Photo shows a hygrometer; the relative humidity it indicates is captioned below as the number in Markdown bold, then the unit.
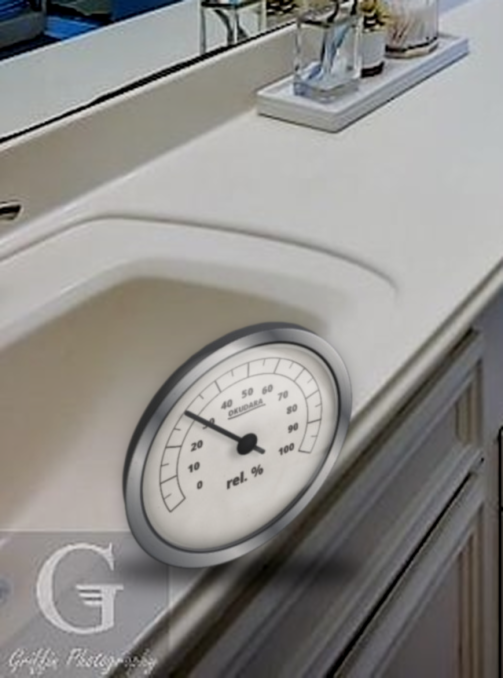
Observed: **30** %
